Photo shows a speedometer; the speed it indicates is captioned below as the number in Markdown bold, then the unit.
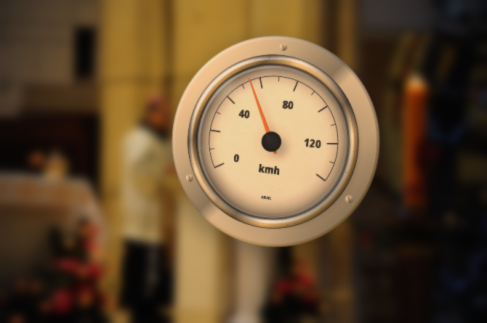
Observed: **55** km/h
